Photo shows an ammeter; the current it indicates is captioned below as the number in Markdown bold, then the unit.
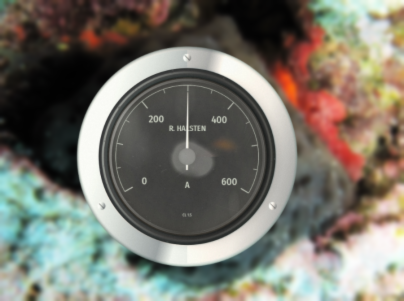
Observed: **300** A
